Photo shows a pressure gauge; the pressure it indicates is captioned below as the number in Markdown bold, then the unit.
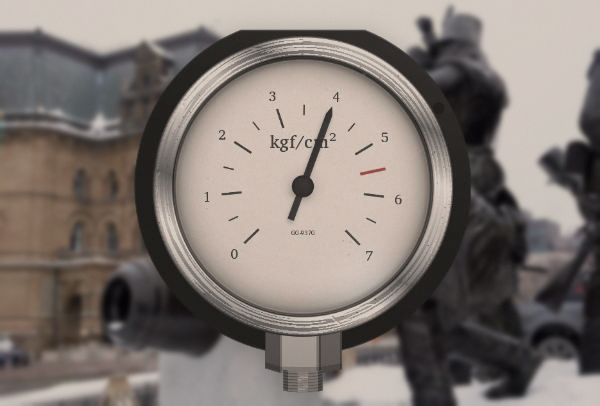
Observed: **4** kg/cm²
